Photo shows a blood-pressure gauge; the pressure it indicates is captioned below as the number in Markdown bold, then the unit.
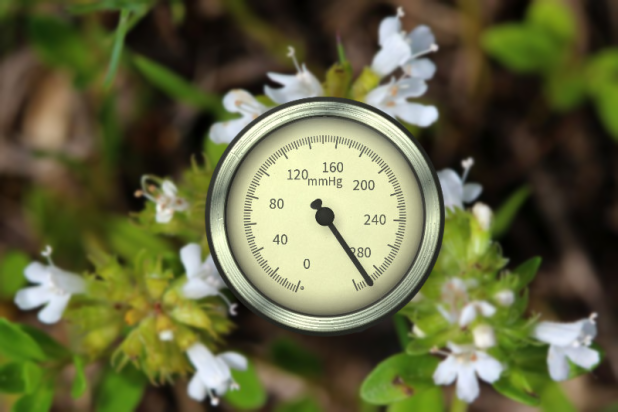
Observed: **290** mmHg
